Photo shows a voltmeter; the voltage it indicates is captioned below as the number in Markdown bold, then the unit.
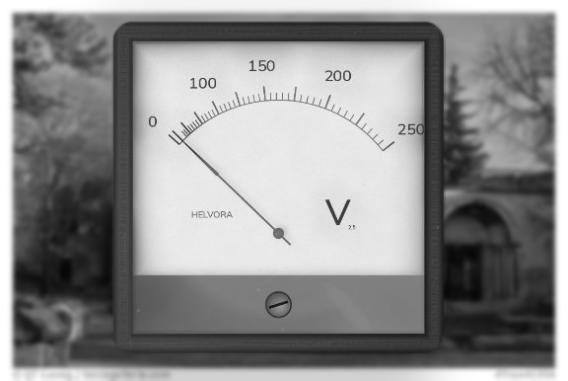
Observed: **25** V
